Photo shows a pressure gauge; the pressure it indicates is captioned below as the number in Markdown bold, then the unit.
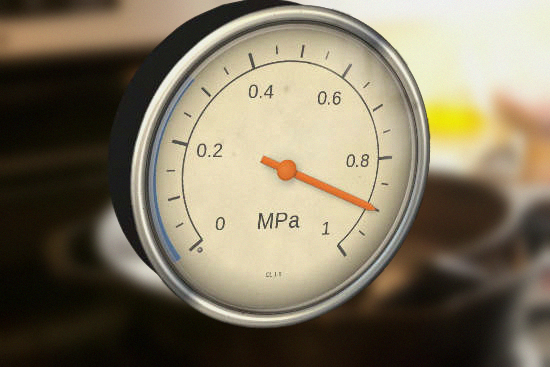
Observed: **0.9** MPa
